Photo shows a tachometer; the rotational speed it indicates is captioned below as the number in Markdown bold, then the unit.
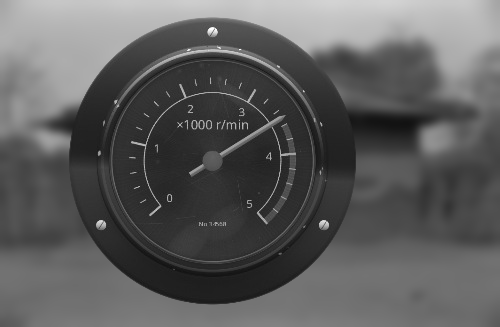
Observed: **3500** rpm
